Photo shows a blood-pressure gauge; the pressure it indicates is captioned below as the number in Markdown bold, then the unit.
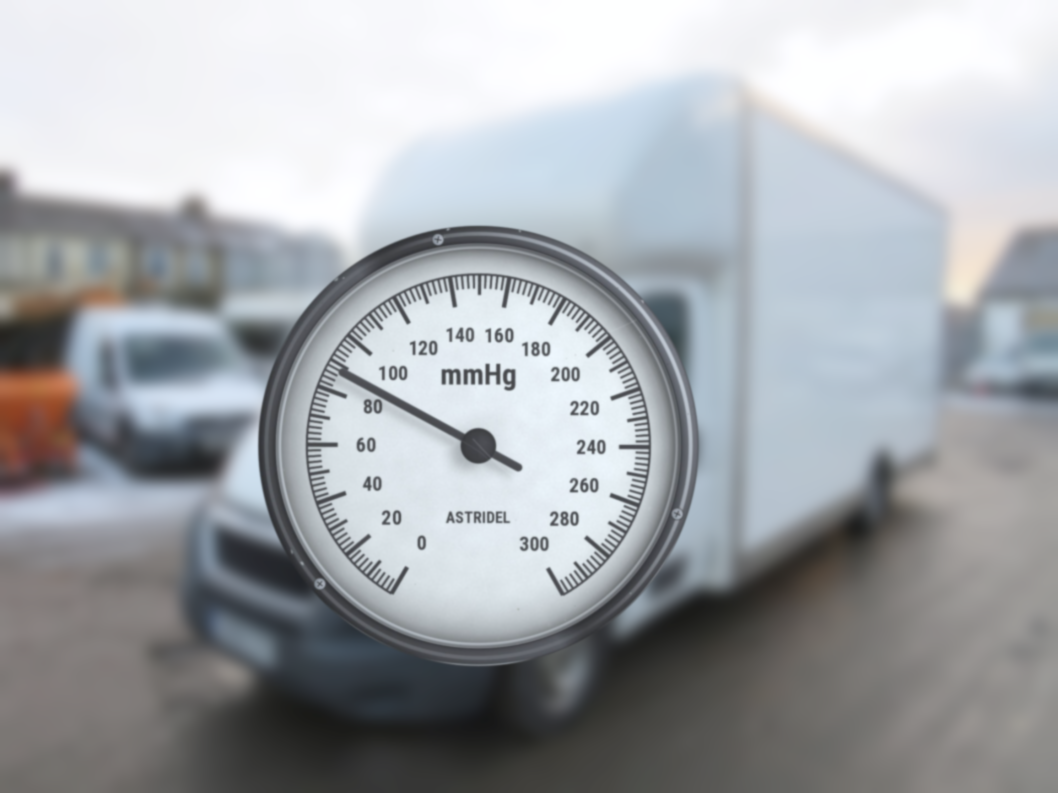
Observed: **88** mmHg
